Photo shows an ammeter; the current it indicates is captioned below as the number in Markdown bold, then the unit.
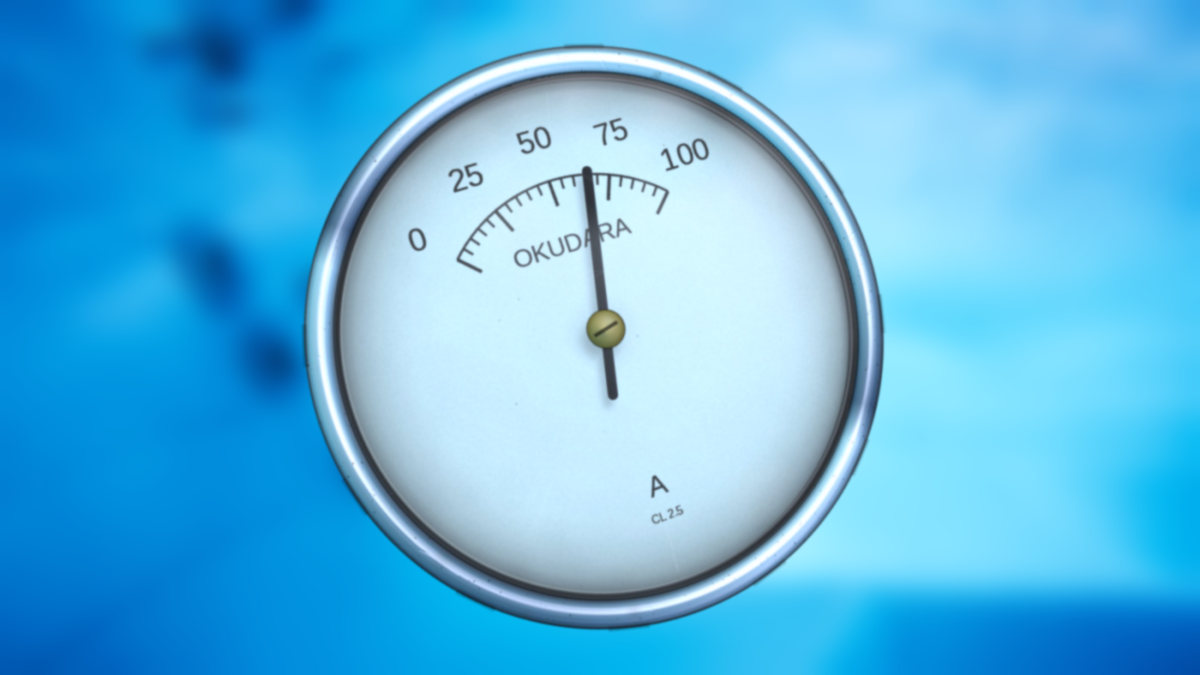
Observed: **65** A
